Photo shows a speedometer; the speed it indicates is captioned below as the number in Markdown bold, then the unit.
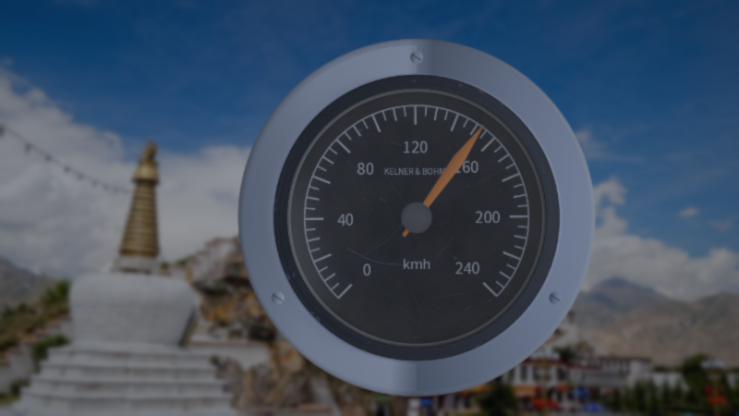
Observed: **152.5** km/h
